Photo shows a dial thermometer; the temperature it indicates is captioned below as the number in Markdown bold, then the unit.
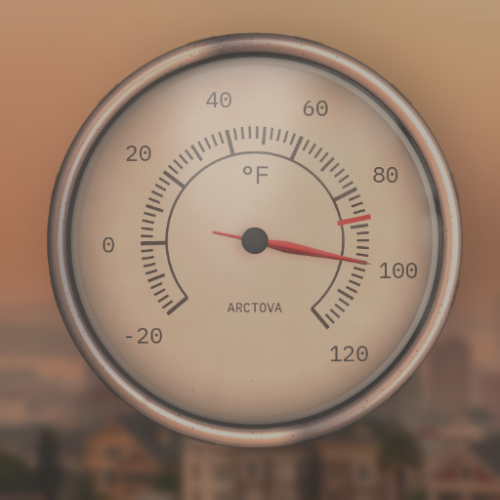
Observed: **100** °F
